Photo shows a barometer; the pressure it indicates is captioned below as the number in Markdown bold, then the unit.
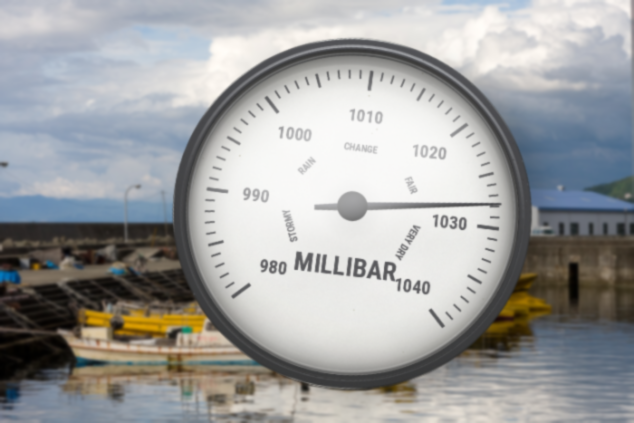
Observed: **1028** mbar
